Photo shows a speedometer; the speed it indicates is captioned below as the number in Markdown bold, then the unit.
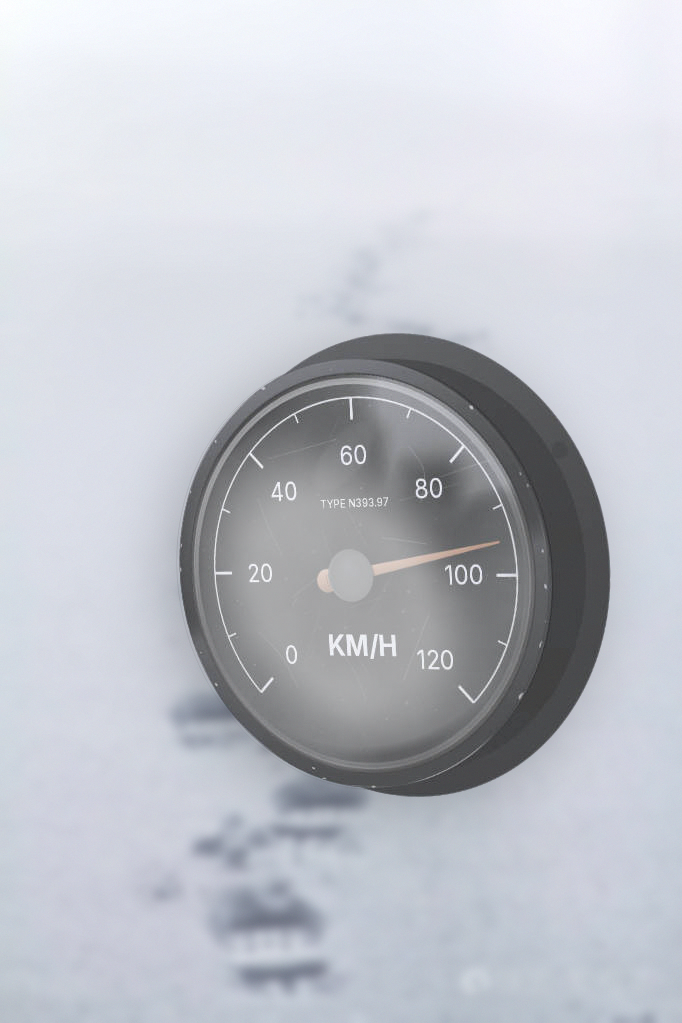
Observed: **95** km/h
